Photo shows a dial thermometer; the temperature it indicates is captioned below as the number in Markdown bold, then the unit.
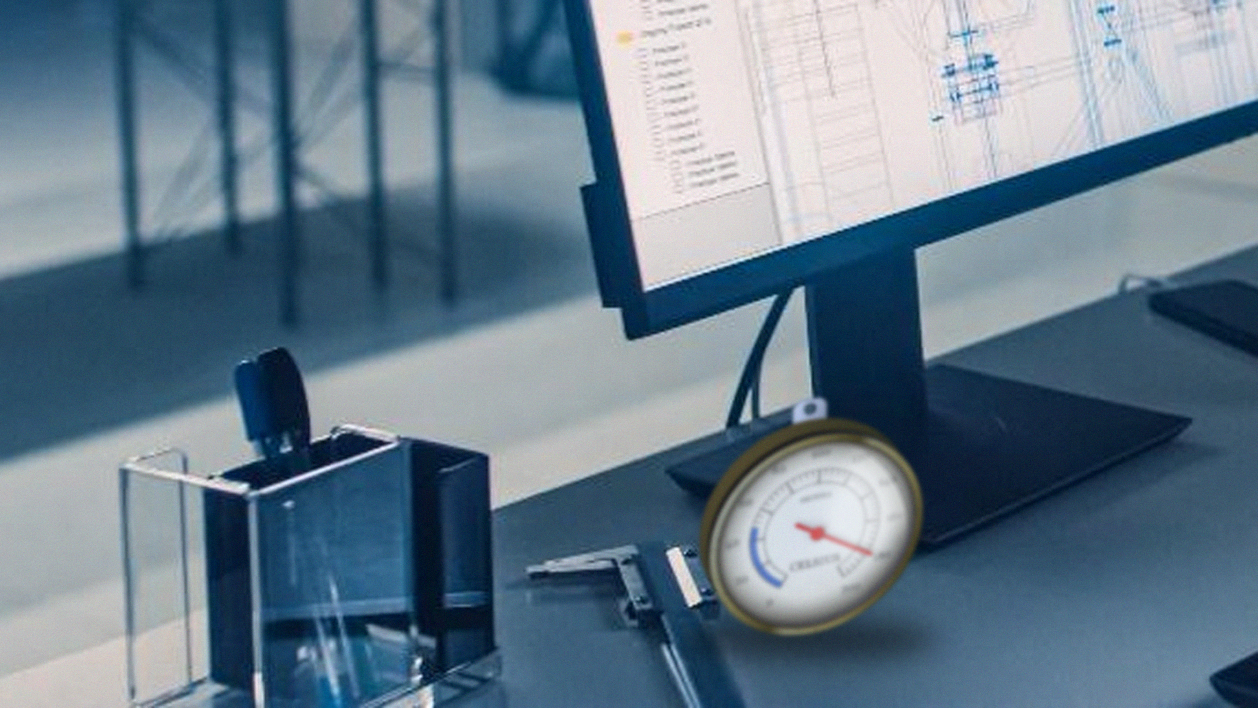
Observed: **180** °C
